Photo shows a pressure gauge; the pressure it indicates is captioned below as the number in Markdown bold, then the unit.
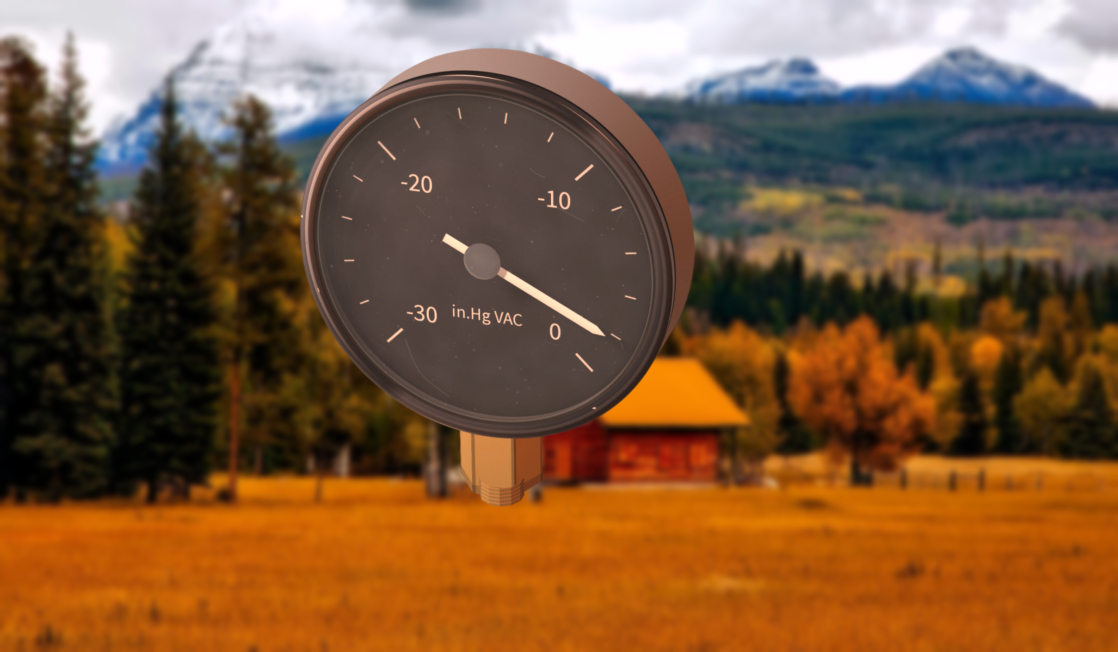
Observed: **-2** inHg
